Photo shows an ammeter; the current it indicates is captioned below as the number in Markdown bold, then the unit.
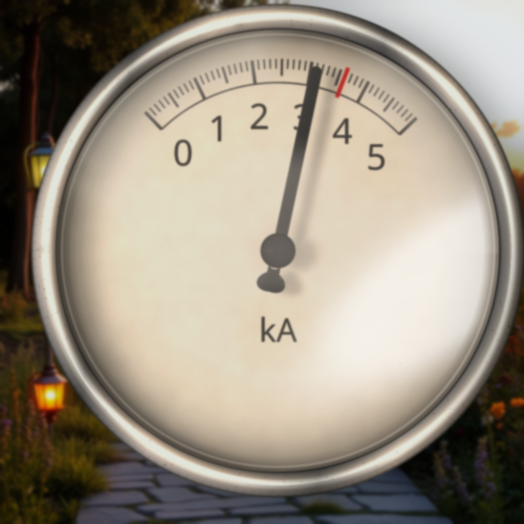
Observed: **3.1** kA
